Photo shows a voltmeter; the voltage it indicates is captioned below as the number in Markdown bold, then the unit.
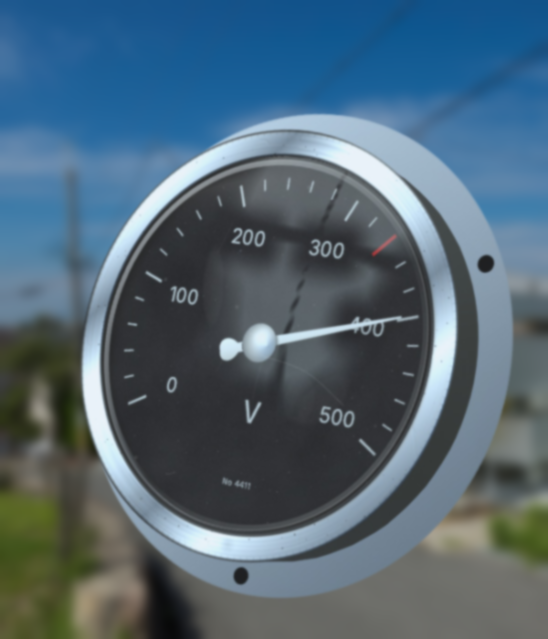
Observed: **400** V
